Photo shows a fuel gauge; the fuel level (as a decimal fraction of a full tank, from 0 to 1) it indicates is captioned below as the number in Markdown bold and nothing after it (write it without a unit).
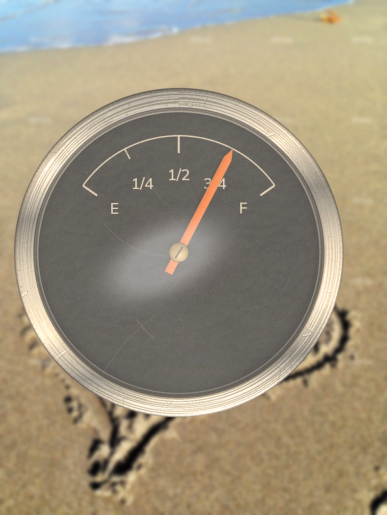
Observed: **0.75**
